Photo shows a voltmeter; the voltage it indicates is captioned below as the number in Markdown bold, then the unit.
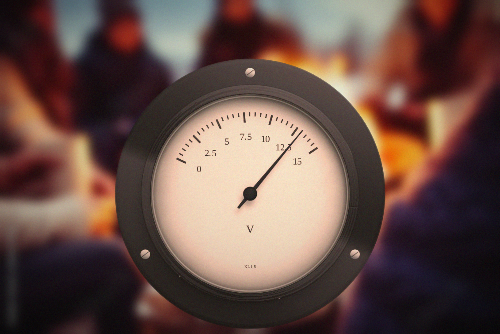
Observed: **13** V
